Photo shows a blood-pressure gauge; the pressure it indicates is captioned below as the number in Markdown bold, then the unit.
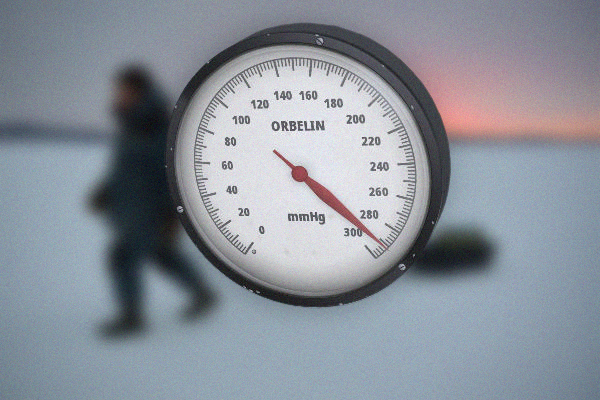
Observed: **290** mmHg
